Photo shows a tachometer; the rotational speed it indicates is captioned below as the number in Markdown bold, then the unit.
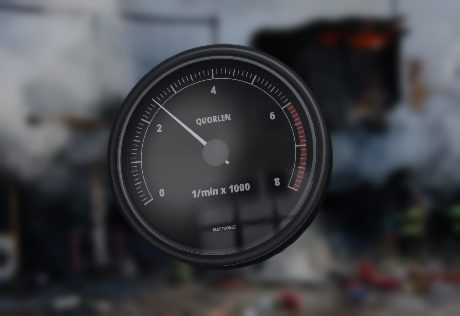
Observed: **2500** rpm
